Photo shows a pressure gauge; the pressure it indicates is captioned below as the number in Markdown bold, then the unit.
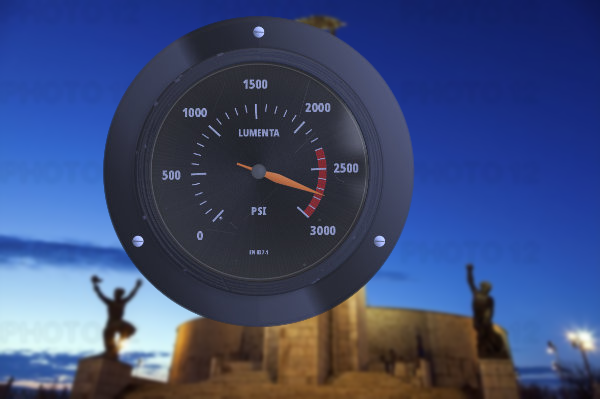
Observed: **2750** psi
